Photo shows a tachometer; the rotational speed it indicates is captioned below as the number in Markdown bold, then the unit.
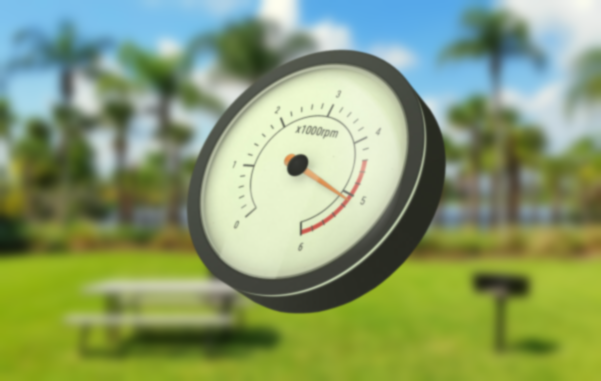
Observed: **5100** rpm
